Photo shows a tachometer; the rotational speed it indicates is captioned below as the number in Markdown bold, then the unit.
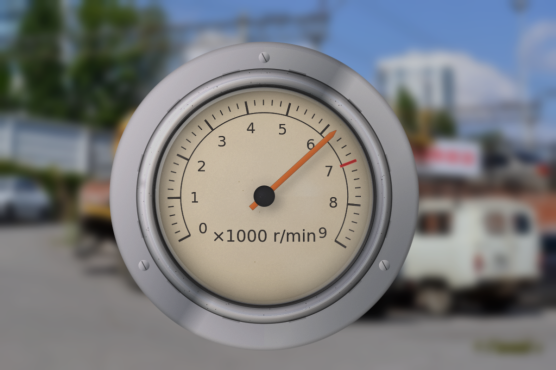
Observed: **6200** rpm
